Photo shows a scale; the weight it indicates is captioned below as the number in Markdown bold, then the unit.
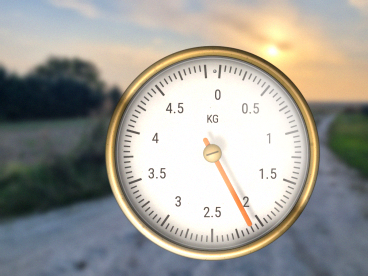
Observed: **2.1** kg
